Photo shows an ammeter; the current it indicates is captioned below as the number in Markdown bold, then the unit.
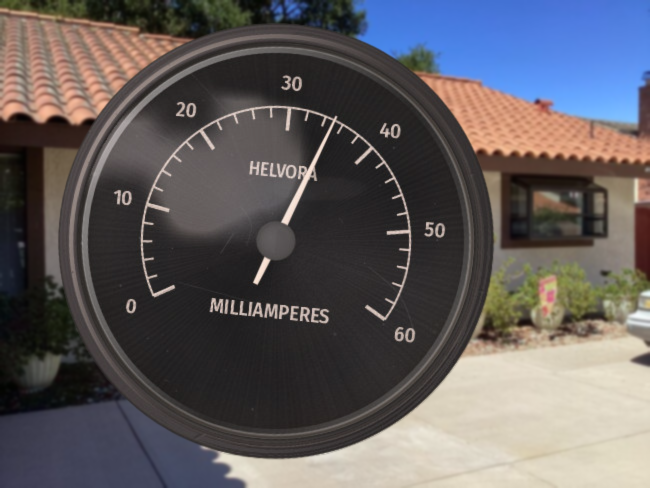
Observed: **35** mA
